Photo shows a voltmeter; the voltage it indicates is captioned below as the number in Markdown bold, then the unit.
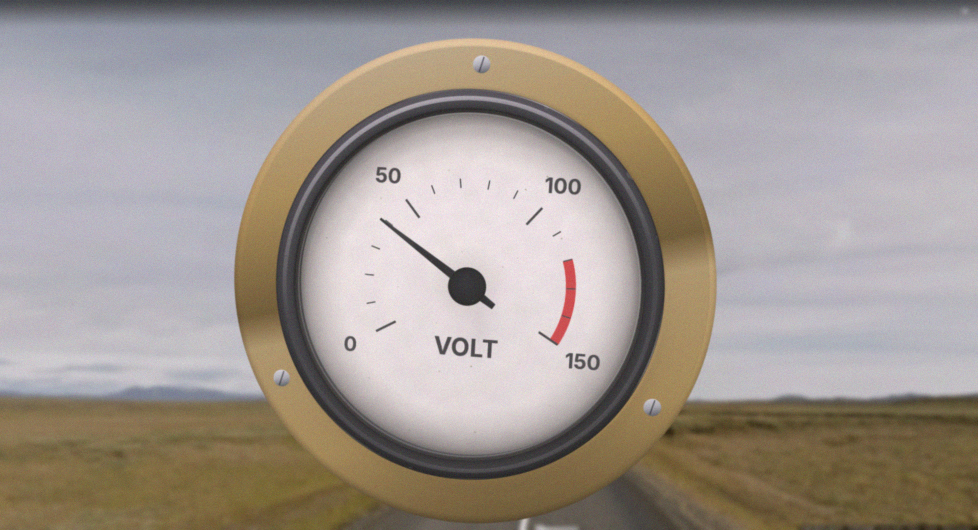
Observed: **40** V
